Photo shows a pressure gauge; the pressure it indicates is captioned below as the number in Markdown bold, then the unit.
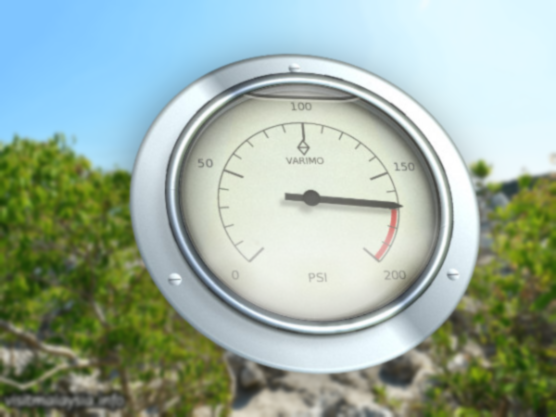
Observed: **170** psi
